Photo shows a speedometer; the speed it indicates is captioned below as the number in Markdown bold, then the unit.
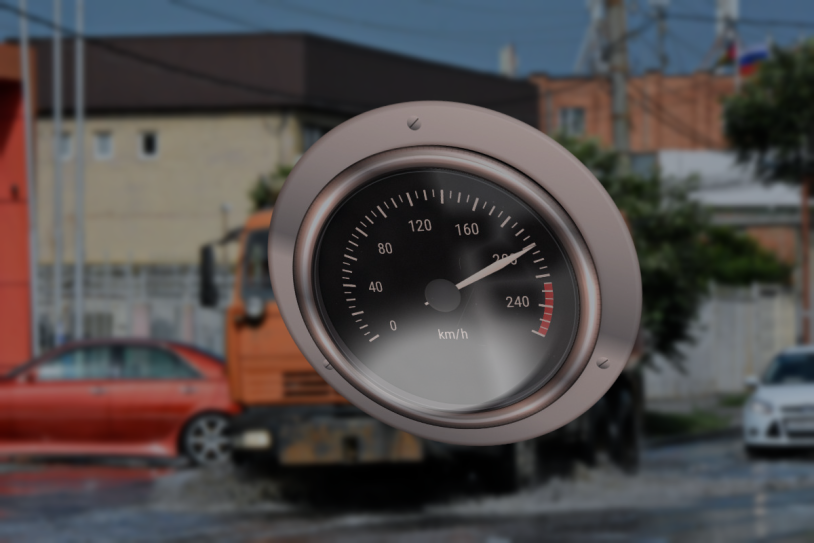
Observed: **200** km/h
